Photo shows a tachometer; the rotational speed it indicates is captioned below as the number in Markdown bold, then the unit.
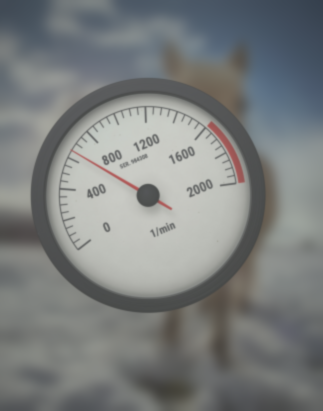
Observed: **650** rpm
